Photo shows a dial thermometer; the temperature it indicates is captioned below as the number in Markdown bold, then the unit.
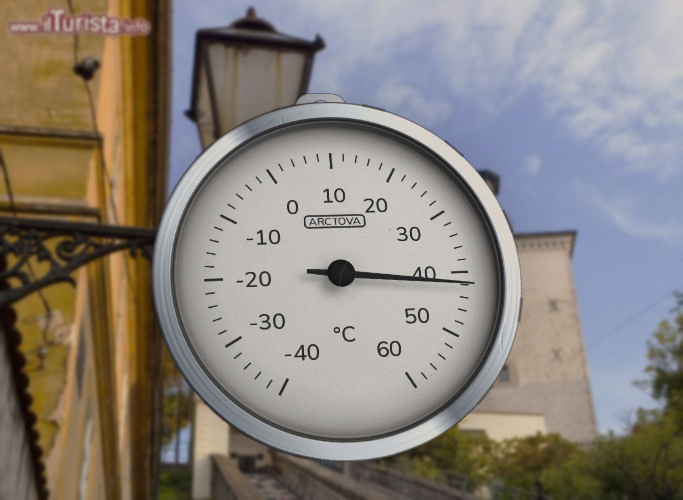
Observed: **42** °C
